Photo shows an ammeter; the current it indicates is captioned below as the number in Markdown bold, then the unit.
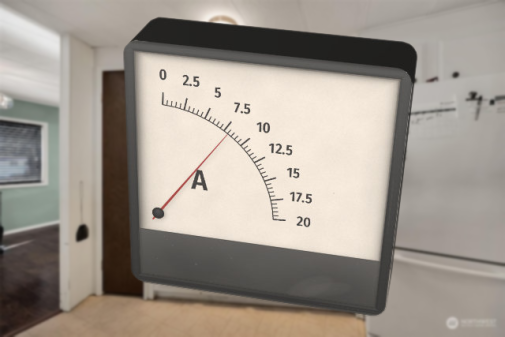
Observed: **8** A
